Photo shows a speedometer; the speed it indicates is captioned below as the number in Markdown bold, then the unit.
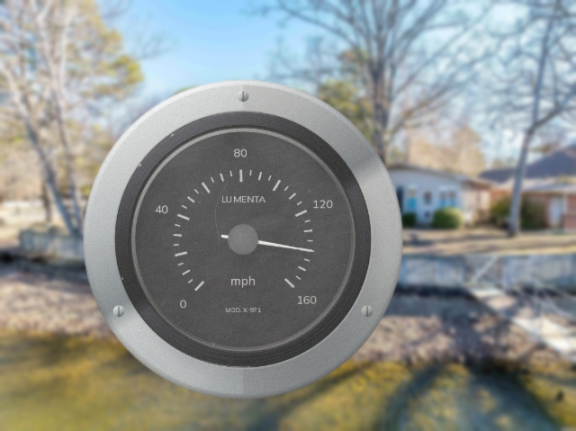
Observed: **140** mph
